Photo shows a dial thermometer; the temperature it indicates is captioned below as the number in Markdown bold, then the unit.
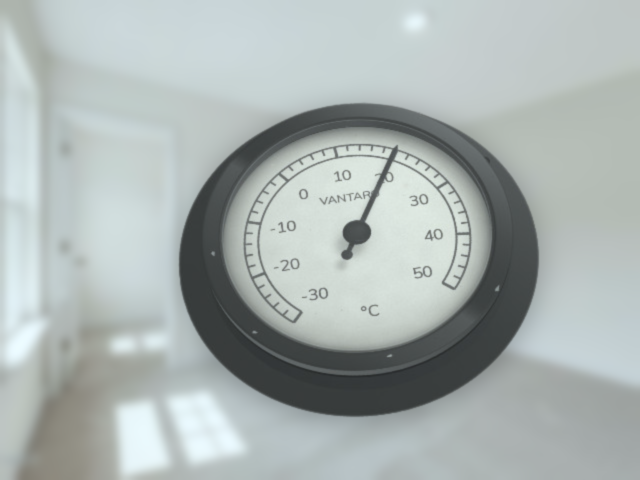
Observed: **20** °C
